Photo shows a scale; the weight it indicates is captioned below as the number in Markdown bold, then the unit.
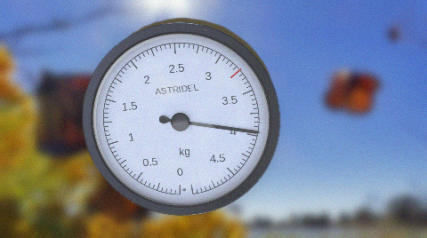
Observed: **3.95** kg
